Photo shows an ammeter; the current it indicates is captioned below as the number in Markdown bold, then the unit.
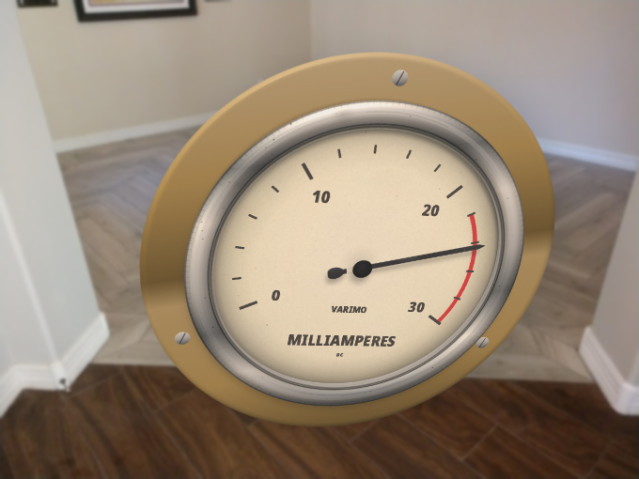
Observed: **24** mA
